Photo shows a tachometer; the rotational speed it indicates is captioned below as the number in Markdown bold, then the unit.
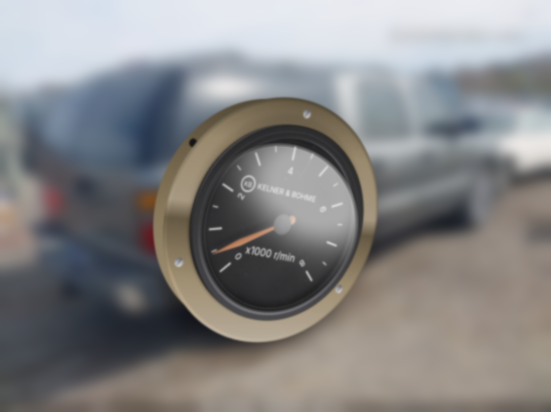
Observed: **500** rpm
